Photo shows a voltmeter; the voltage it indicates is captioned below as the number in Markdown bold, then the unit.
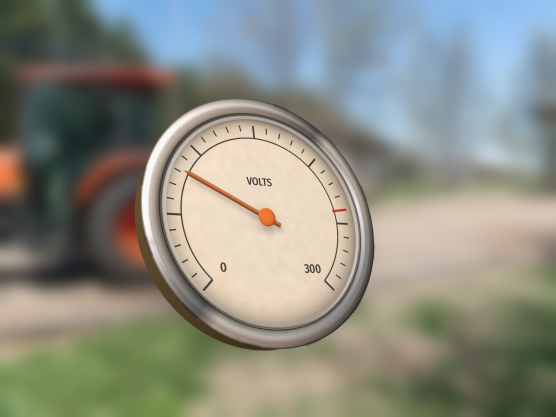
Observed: **80** V
